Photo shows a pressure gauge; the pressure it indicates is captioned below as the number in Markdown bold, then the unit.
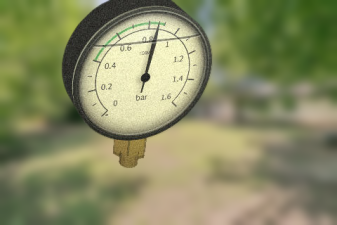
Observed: **0.85** bar
